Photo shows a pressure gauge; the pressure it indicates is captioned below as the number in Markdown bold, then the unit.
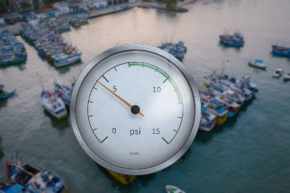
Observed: **4.5** psi
